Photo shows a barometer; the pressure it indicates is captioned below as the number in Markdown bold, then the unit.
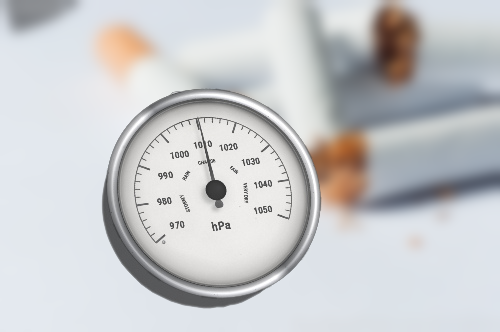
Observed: **1010** hPa
